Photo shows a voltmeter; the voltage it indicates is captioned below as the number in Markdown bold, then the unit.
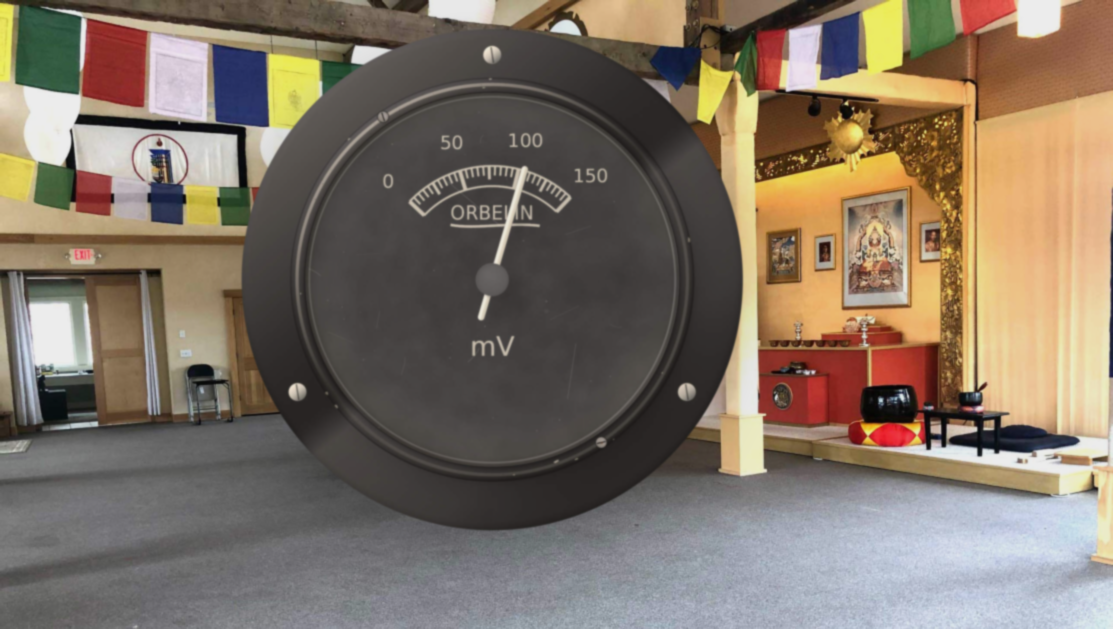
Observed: **105** mV
